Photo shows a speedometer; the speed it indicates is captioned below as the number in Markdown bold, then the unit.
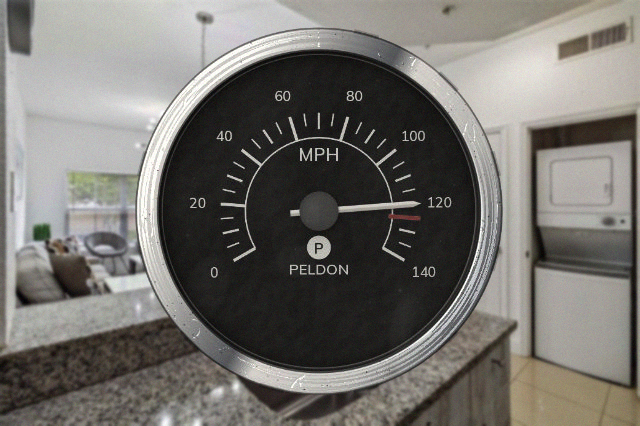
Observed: **120** mph
